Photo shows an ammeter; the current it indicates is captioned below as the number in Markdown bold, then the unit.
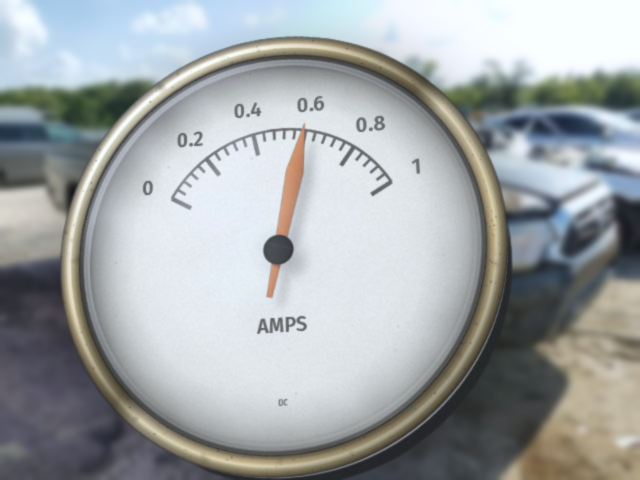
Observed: **0.6** A
